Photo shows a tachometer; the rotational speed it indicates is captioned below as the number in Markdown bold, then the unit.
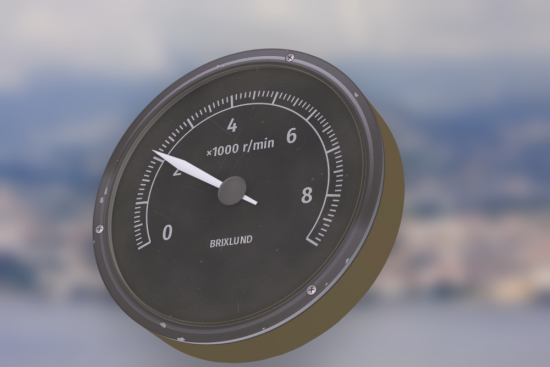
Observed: **2100** rpm
